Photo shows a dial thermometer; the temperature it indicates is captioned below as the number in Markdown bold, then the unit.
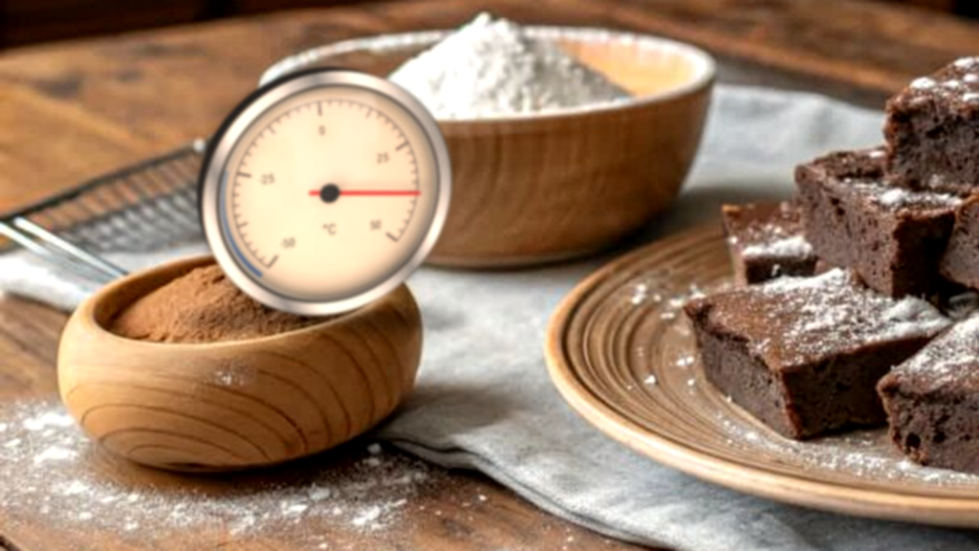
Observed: **37.5** °C
